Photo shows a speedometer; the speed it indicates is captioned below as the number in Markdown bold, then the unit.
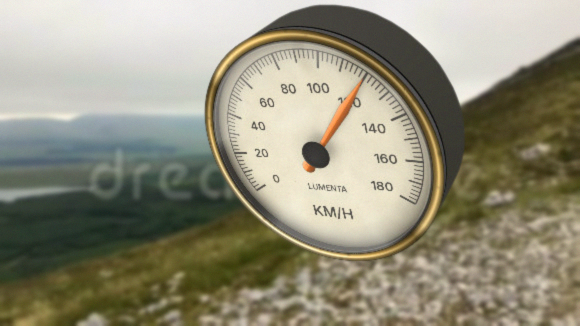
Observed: **120** km/h
